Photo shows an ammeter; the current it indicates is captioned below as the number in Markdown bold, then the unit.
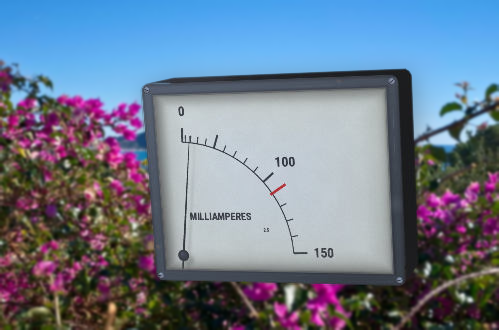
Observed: **20** mA
